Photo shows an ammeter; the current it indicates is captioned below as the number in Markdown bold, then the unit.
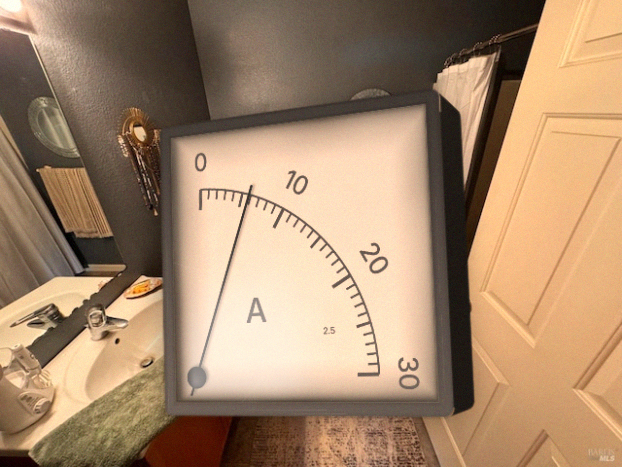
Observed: **6** A
